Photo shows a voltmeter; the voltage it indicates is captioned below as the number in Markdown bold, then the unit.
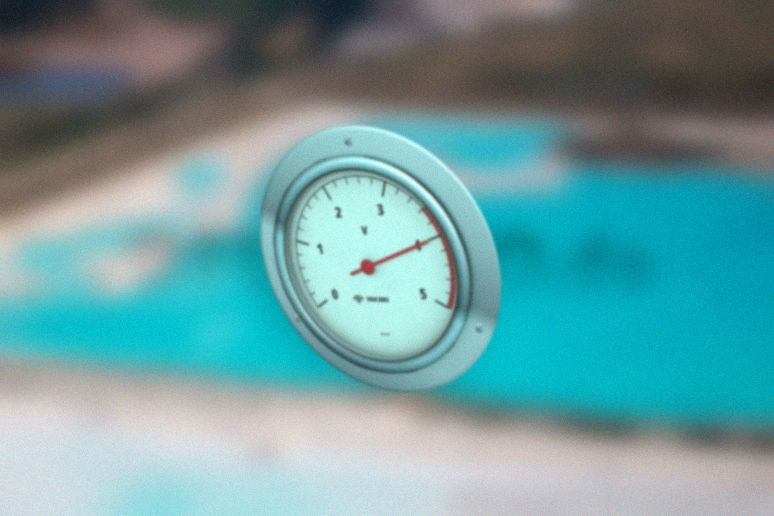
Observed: **4** V
